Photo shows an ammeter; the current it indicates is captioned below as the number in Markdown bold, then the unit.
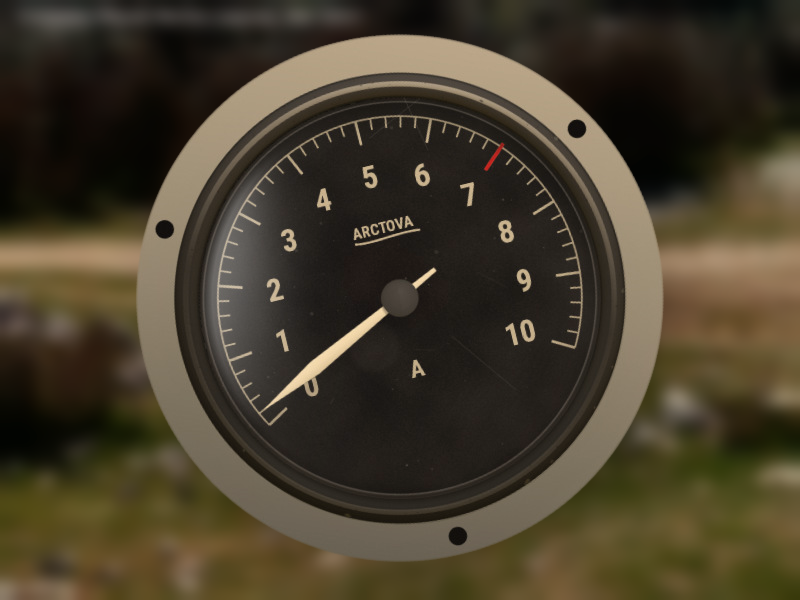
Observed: **0.2** A
